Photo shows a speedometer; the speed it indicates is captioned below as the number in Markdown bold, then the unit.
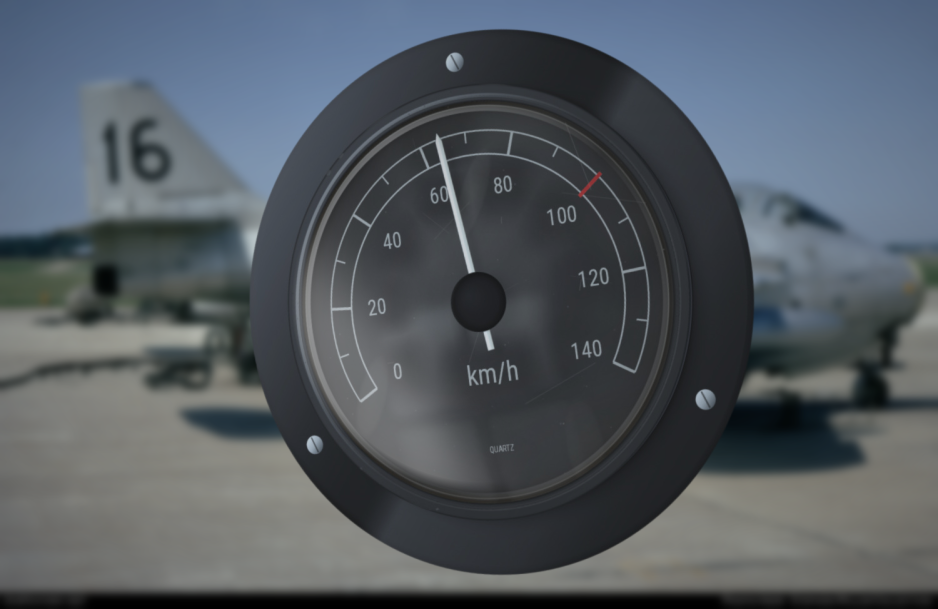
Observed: **65** km/h
